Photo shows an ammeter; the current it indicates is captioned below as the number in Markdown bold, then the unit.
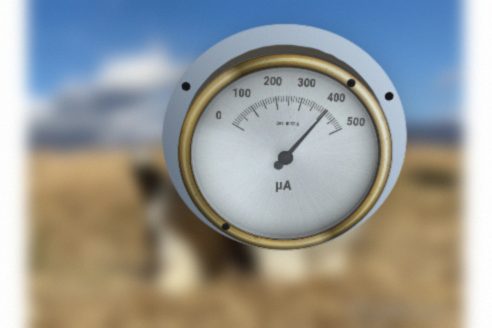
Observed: **400** µA
